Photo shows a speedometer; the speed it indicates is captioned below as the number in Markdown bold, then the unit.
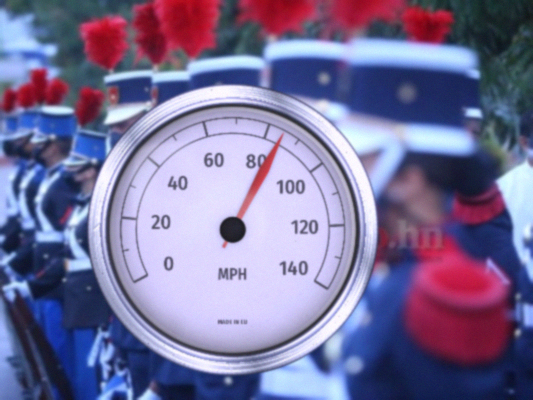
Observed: **85** mph
